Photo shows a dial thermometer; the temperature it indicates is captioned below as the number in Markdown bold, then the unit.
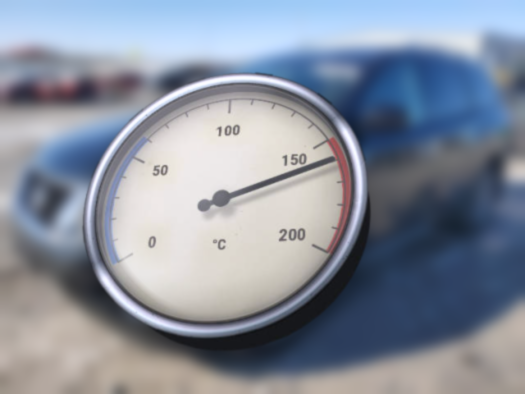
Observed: **160** °C
